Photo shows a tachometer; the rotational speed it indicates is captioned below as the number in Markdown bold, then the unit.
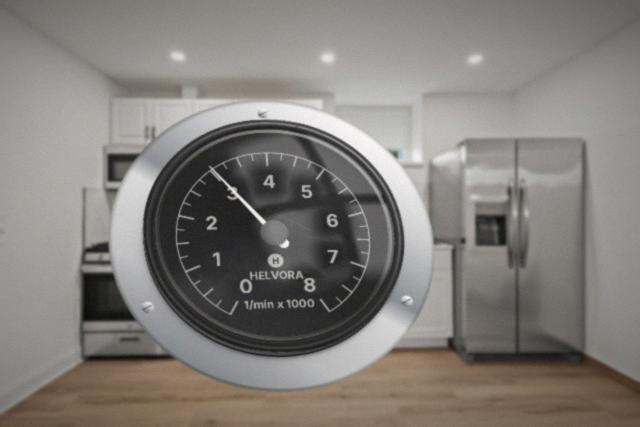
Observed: **3000** rpm
